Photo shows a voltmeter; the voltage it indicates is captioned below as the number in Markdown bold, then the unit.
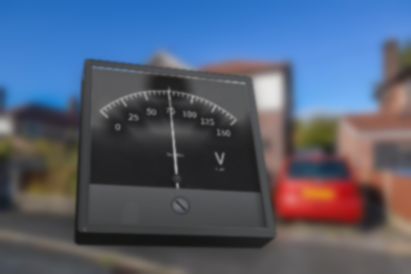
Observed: **75** V
